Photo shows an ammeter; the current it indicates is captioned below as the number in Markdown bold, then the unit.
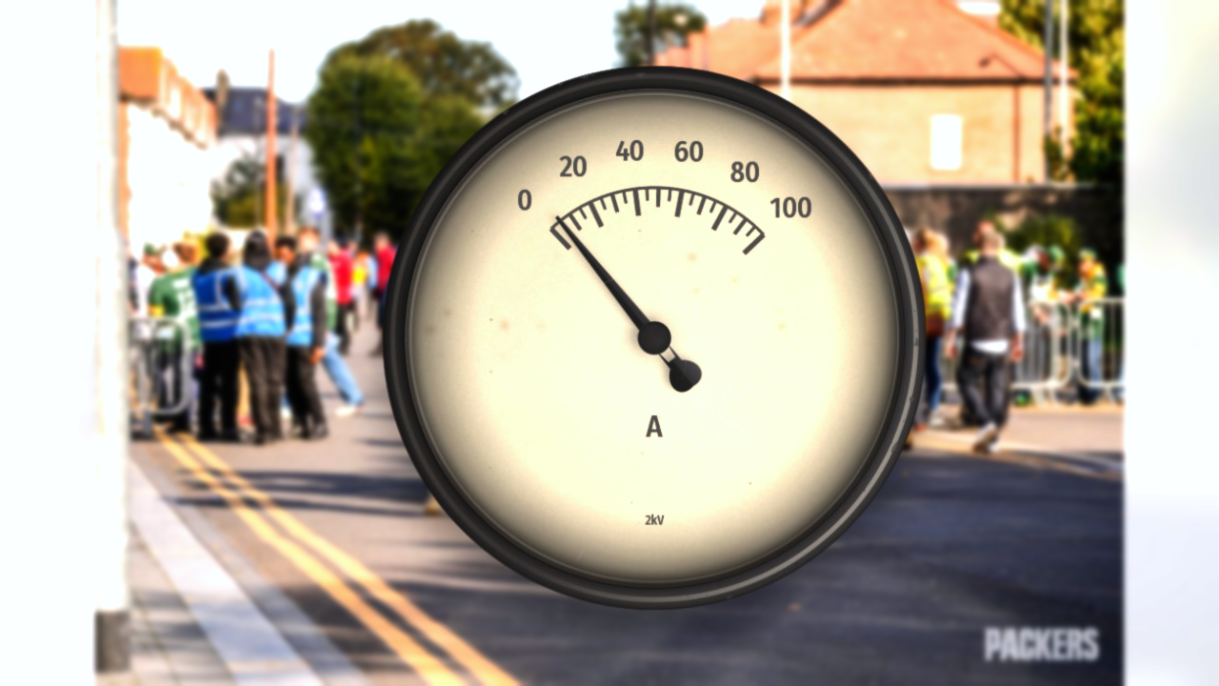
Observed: **5** A
